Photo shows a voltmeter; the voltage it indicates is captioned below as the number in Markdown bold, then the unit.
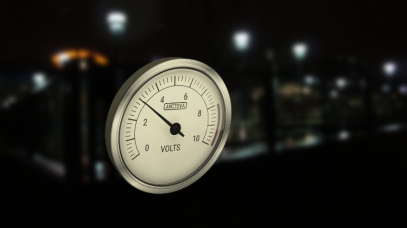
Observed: **3** V
